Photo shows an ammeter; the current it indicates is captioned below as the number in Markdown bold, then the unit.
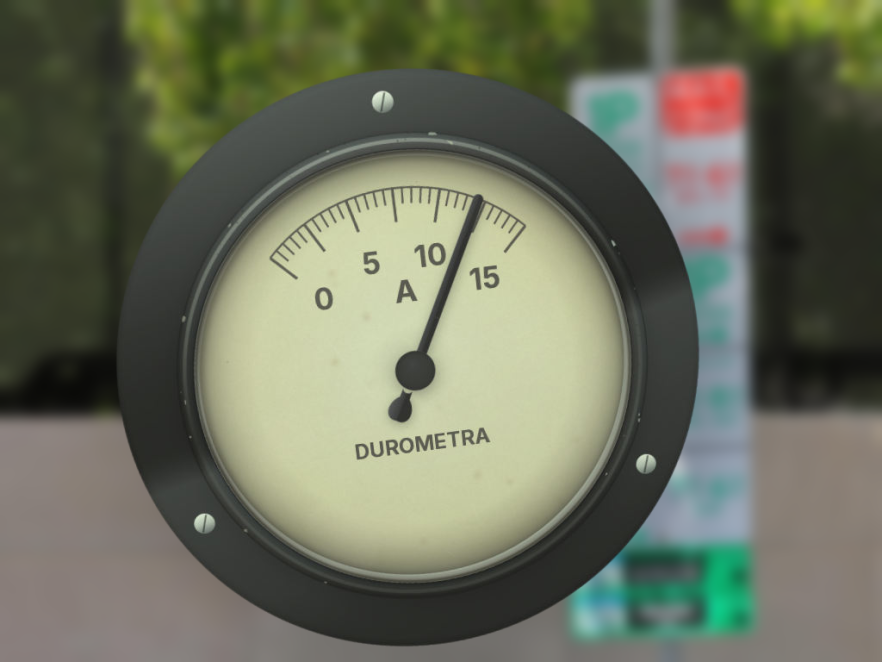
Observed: **12** A
